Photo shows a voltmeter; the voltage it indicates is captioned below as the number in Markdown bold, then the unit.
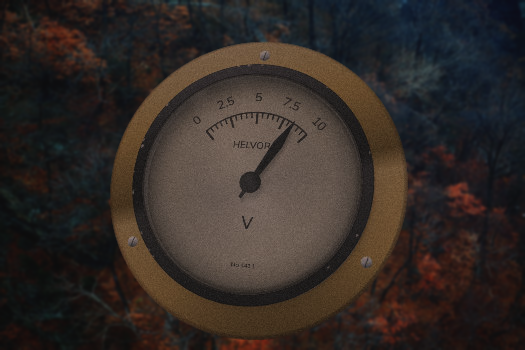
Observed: **8.5** V
